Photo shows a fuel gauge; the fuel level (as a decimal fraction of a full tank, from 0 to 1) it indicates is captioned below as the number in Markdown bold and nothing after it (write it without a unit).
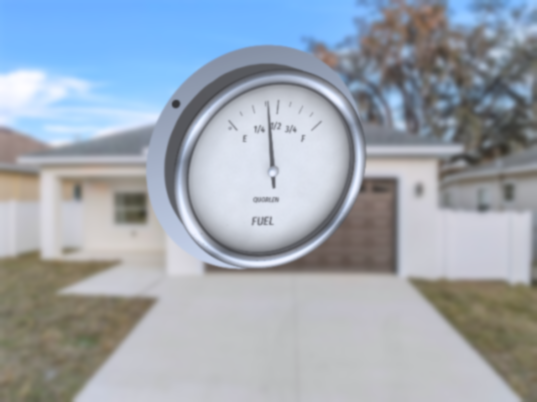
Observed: **0.375**
